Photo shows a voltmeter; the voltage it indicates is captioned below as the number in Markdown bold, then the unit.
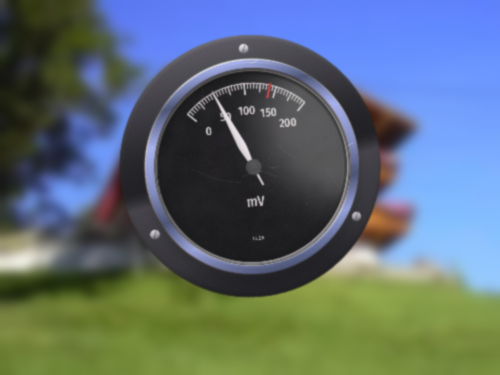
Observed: **50** mV
